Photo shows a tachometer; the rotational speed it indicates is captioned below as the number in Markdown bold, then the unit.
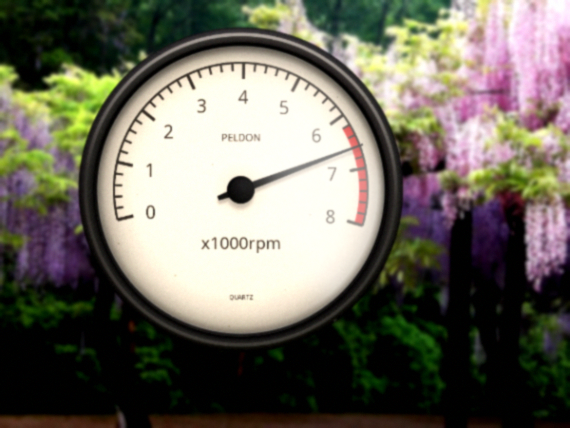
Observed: **6600** rpm
